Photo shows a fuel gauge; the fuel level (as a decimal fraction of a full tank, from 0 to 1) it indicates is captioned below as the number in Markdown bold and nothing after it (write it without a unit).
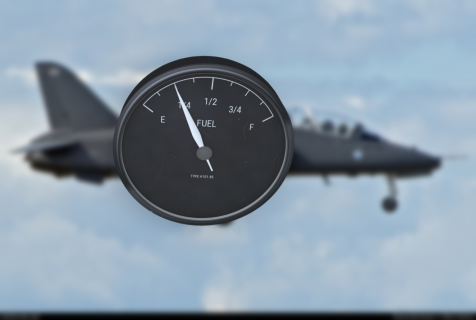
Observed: **0.25**
